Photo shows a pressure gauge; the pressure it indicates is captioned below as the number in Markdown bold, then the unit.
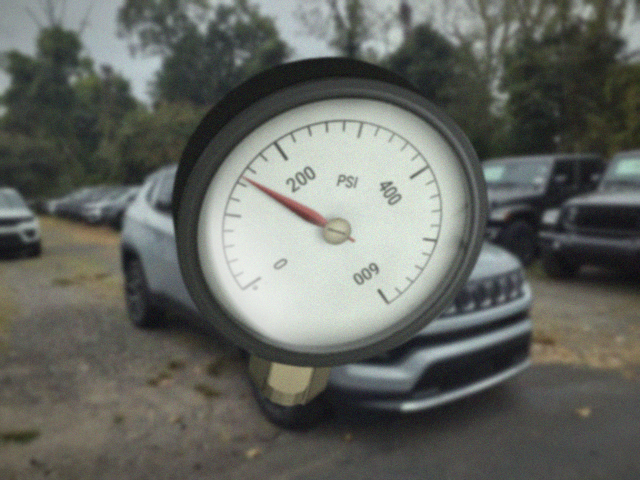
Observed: **150** psi
